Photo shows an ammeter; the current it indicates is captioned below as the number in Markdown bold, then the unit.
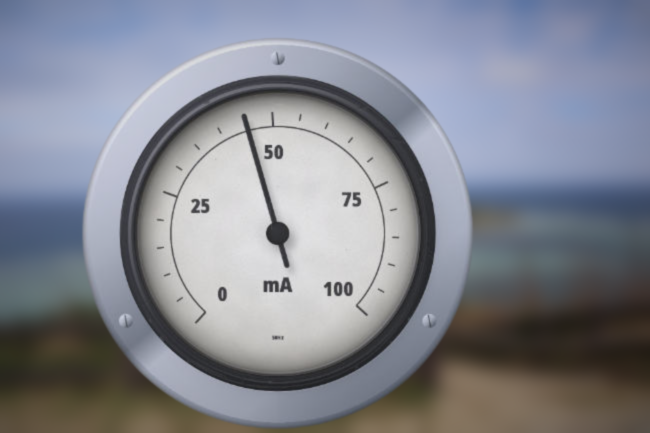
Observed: **45** mA
